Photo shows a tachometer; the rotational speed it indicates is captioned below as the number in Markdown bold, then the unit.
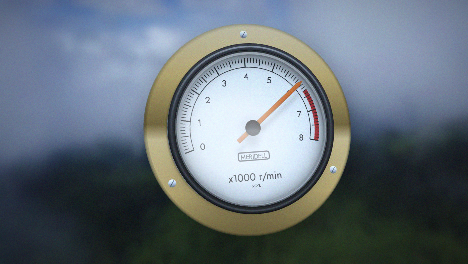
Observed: **6000** rpm
